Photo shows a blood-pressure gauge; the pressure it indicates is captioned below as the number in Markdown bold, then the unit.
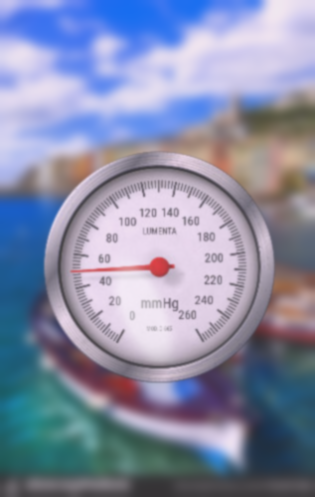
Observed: **50** mmHg
